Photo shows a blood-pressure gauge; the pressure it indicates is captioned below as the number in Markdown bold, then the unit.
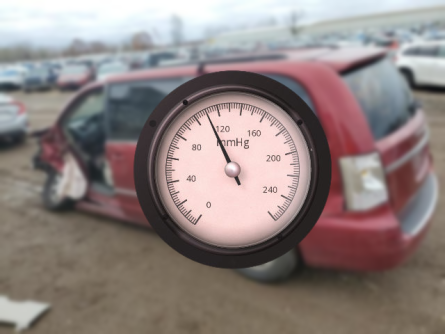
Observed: **110** mmHg
